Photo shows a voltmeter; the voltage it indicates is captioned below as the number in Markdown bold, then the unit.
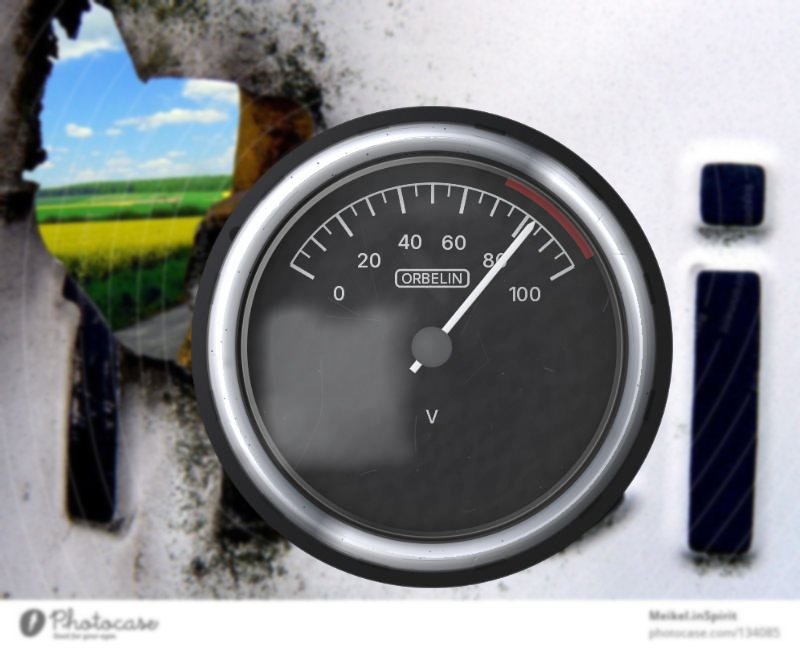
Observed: **82.5** V
